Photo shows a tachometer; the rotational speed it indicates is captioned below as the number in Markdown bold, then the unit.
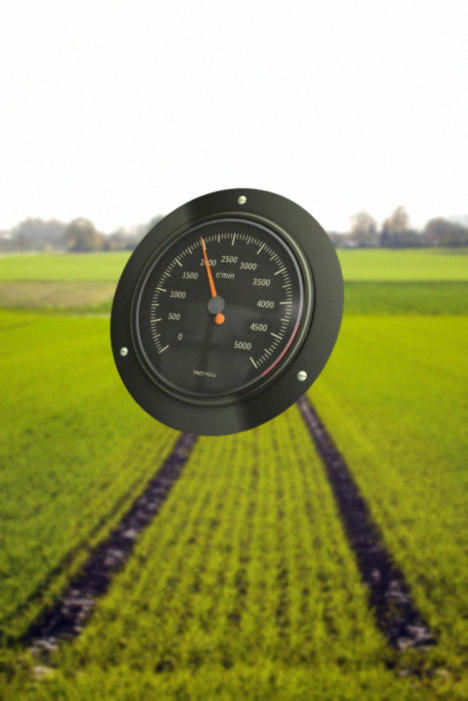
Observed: **2000** rpm
